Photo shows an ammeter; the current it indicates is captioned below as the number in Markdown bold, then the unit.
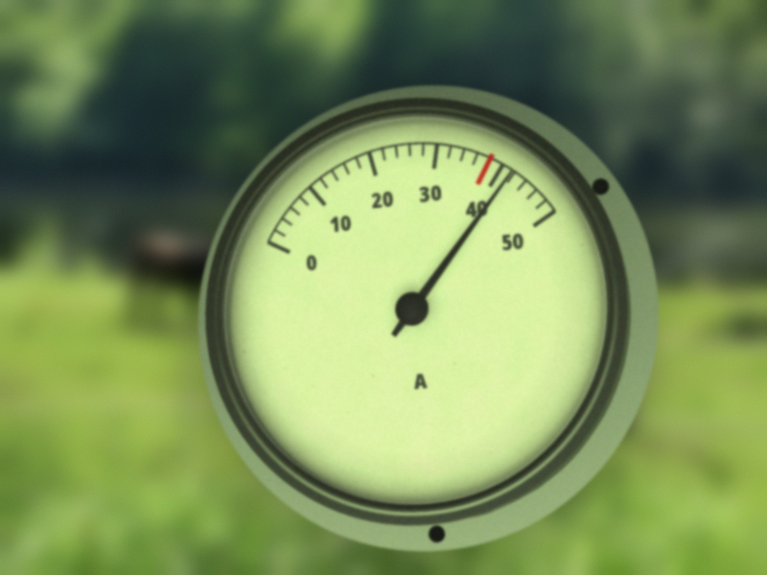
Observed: **42** A
